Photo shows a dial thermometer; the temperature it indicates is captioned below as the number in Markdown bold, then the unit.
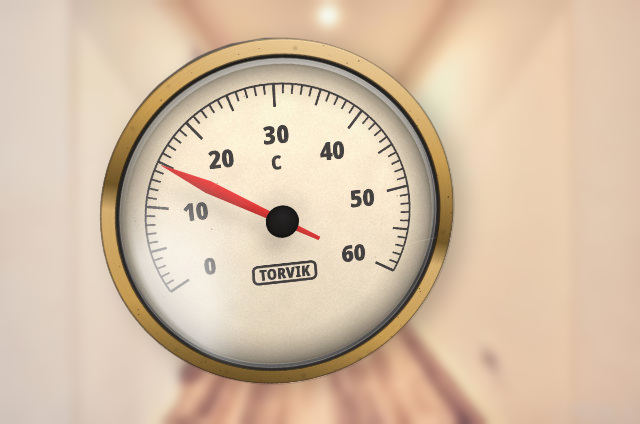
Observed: **15** °C
